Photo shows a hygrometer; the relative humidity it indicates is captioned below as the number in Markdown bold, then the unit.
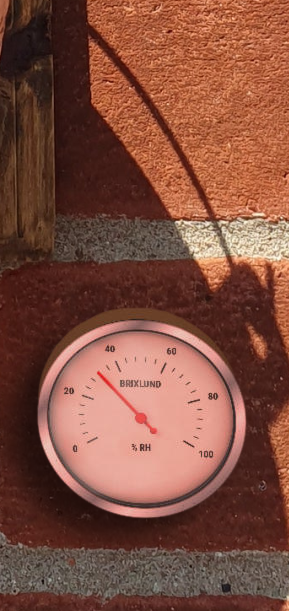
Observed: **32** %
